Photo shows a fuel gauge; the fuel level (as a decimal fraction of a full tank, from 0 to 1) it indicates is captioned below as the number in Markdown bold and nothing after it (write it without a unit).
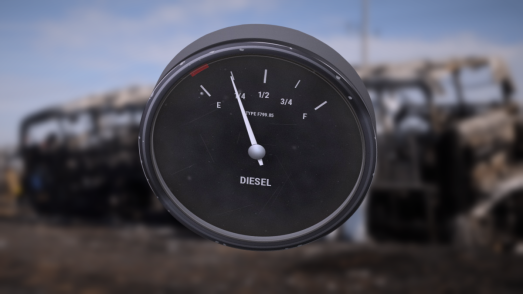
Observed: **0.25**
